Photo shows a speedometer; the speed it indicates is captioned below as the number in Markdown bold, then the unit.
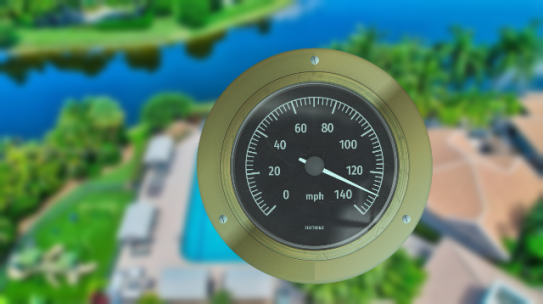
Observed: **130** mph
